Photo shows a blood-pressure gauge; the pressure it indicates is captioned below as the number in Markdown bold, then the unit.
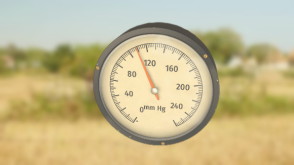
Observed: **110** mmHg
